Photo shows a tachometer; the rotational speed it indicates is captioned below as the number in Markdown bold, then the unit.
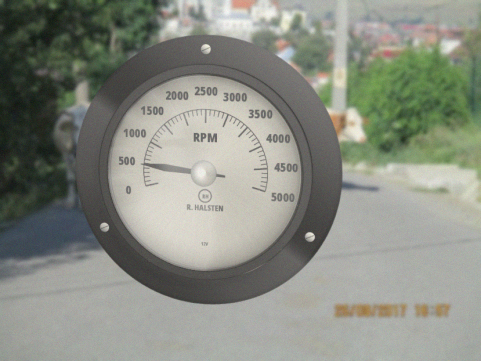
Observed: **500** rpm
